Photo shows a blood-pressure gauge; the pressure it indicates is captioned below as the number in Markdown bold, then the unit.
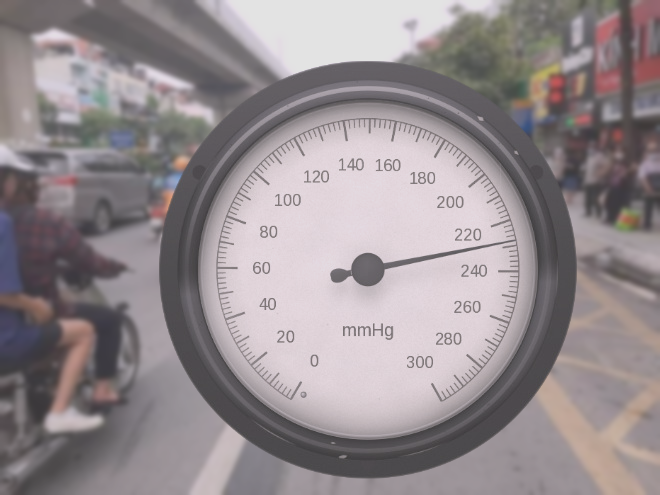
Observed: **228** mmHg
